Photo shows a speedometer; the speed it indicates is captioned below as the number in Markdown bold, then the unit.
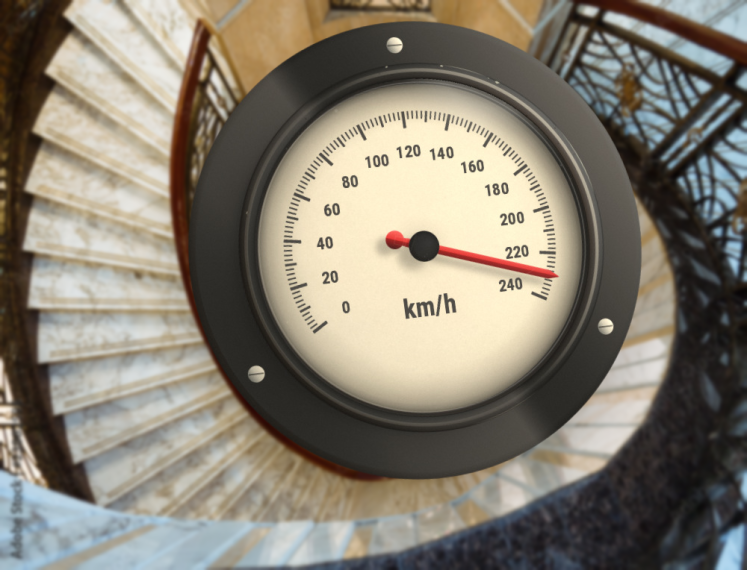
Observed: **230** km/h
